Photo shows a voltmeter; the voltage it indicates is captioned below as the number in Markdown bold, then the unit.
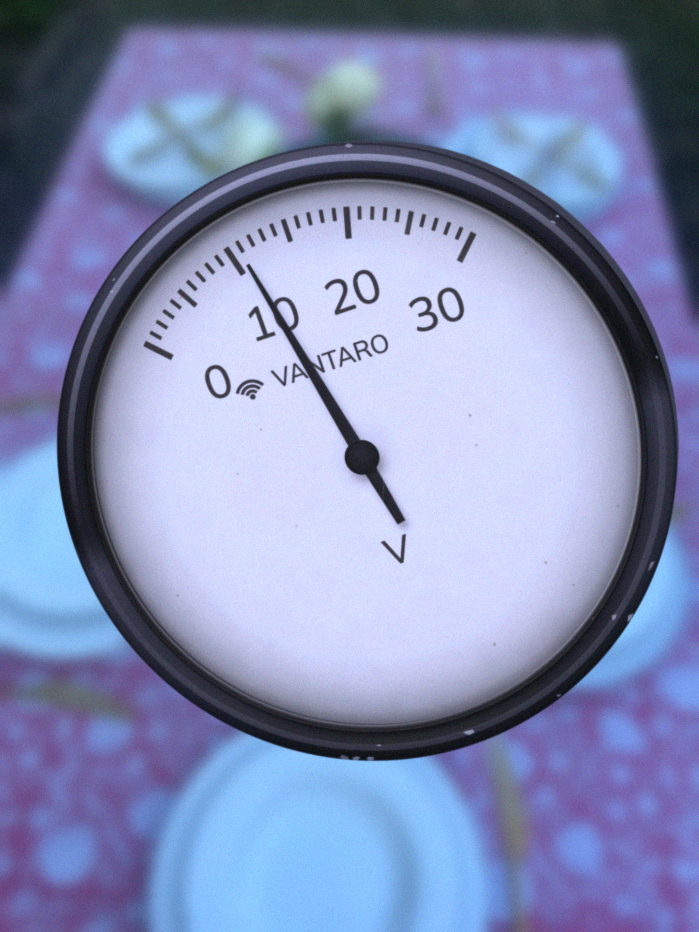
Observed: **11** V
